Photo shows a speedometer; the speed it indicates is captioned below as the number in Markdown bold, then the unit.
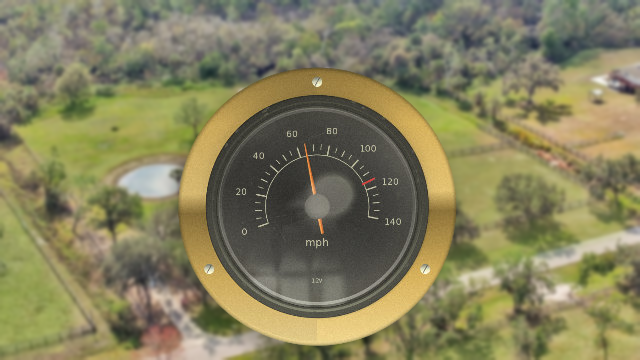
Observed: **65** mph
